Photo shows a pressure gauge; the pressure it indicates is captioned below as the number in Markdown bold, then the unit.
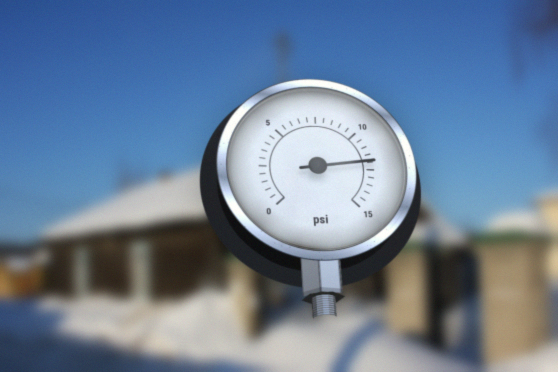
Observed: **12** psi
